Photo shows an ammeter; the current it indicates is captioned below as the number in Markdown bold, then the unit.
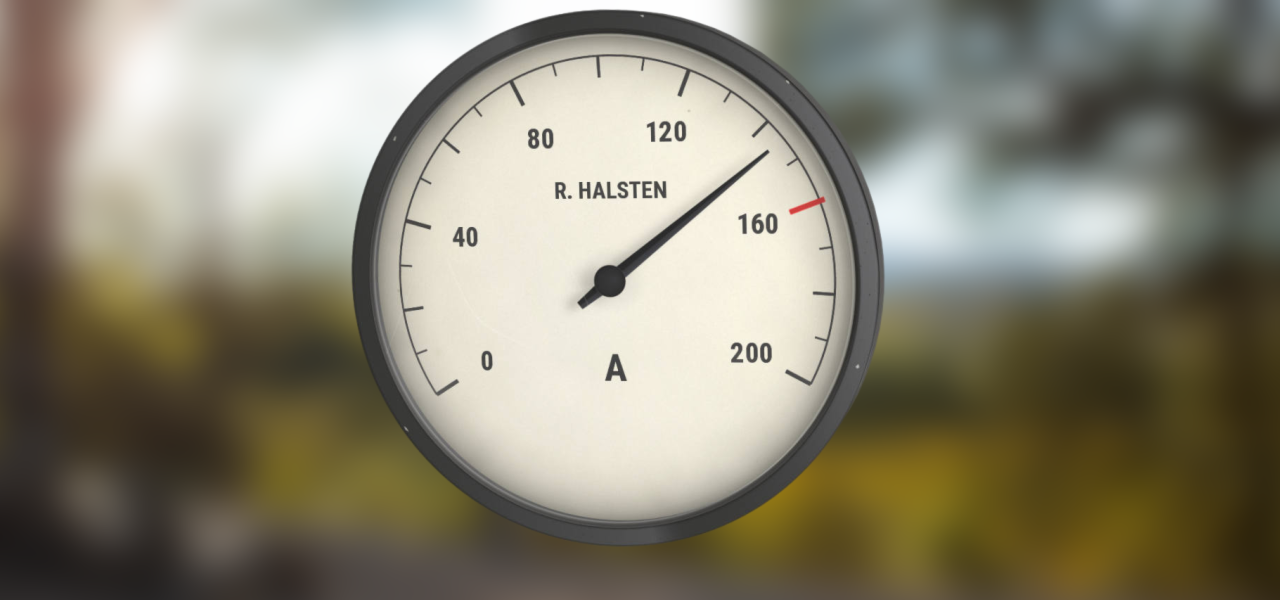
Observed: **145** A
